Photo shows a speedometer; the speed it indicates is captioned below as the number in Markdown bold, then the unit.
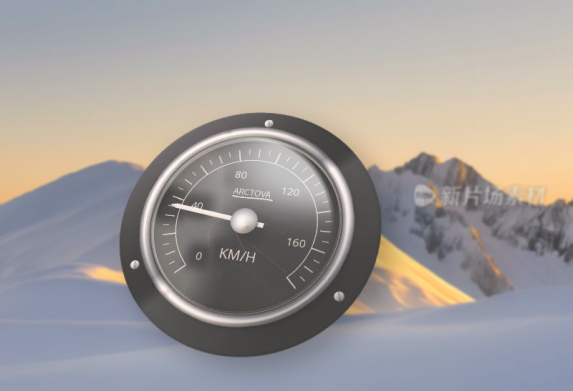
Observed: **35** km/h
